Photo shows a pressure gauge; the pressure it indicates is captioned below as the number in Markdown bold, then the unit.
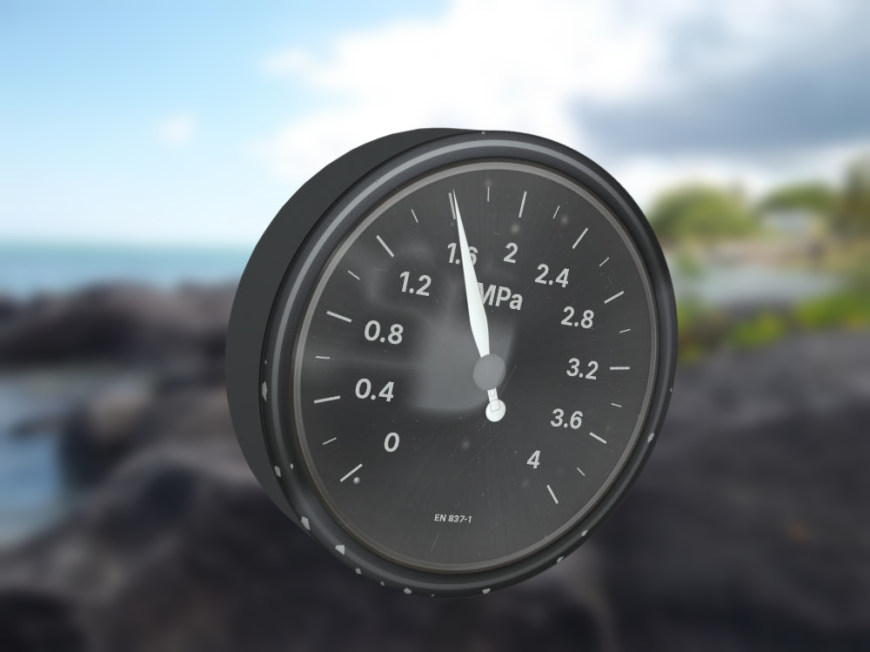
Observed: **1.6** MPa
